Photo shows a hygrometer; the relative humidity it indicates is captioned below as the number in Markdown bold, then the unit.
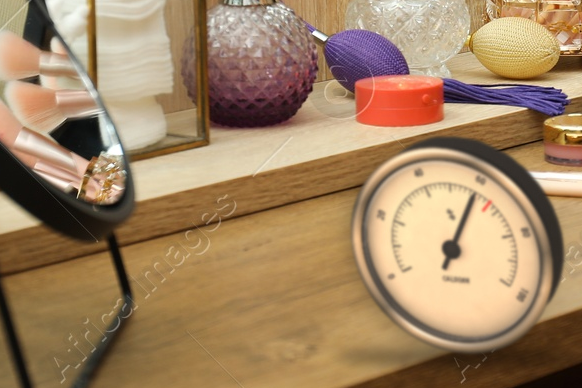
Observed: **60** %
